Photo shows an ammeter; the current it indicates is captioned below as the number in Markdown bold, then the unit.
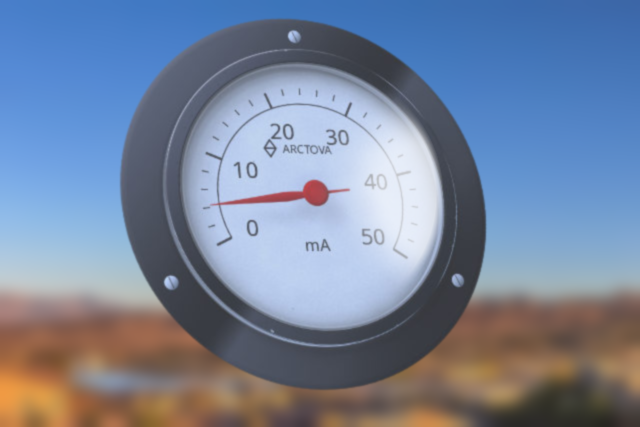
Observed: **4** mA
